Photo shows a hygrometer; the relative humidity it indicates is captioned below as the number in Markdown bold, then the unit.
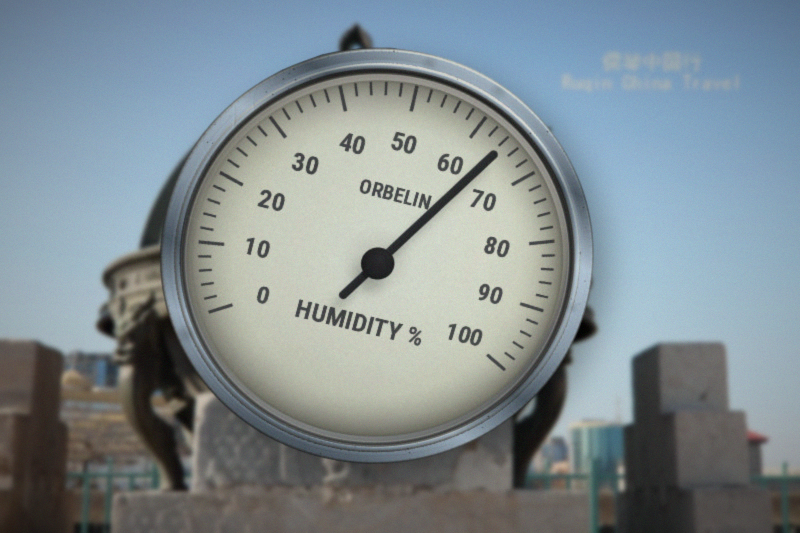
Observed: **64** %
